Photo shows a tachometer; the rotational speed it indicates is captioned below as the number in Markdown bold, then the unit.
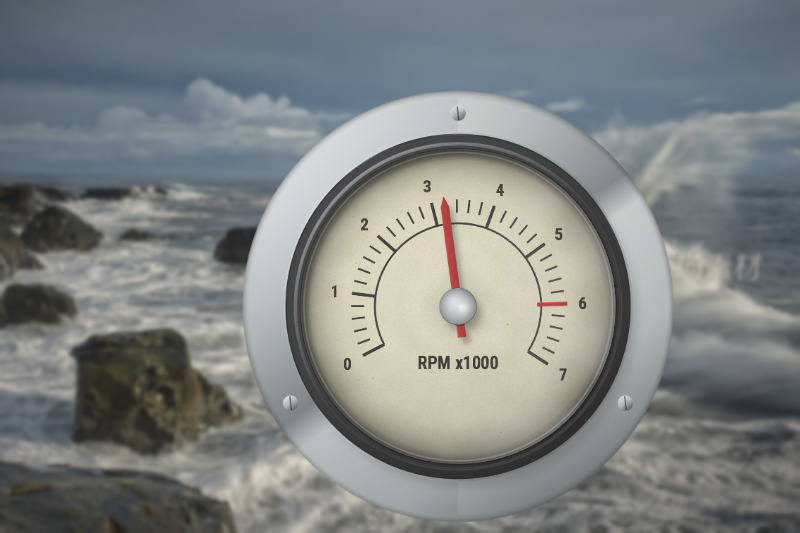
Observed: **3200** rpm
